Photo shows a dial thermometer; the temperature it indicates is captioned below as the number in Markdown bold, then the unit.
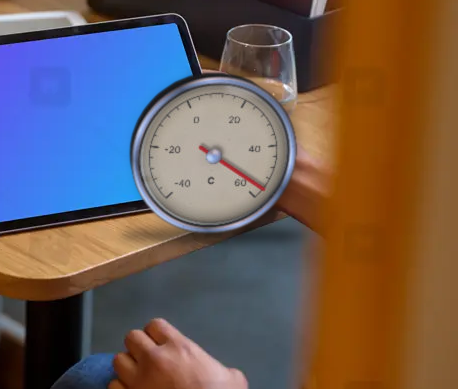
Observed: **56** °C
